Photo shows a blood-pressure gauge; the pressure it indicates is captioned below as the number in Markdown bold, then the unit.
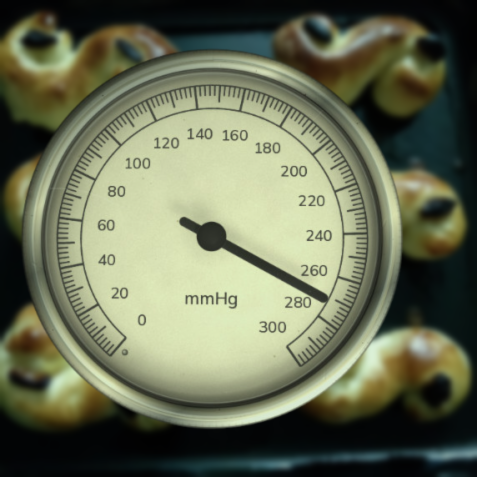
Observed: **272** mmHg
